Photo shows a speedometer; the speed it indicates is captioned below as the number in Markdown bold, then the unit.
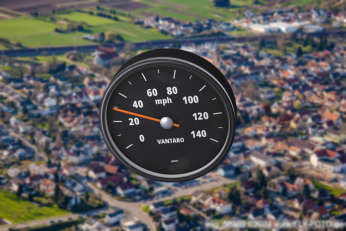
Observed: **30** mph
